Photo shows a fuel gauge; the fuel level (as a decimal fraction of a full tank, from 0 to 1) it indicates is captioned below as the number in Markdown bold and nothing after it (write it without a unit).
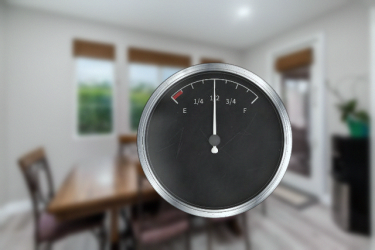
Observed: **0.5**
